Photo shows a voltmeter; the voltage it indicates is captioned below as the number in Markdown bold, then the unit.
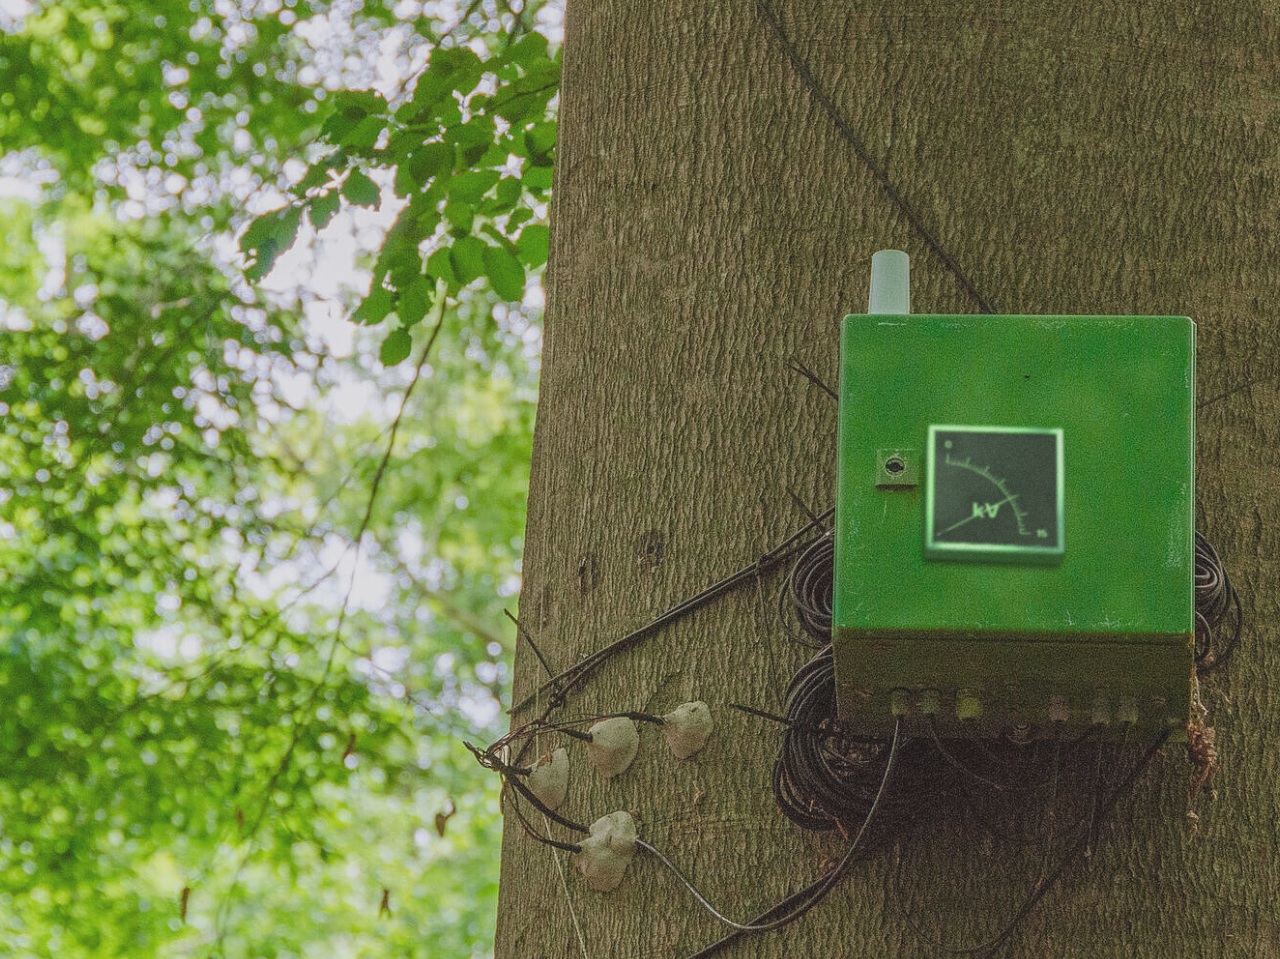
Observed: **10** kV
